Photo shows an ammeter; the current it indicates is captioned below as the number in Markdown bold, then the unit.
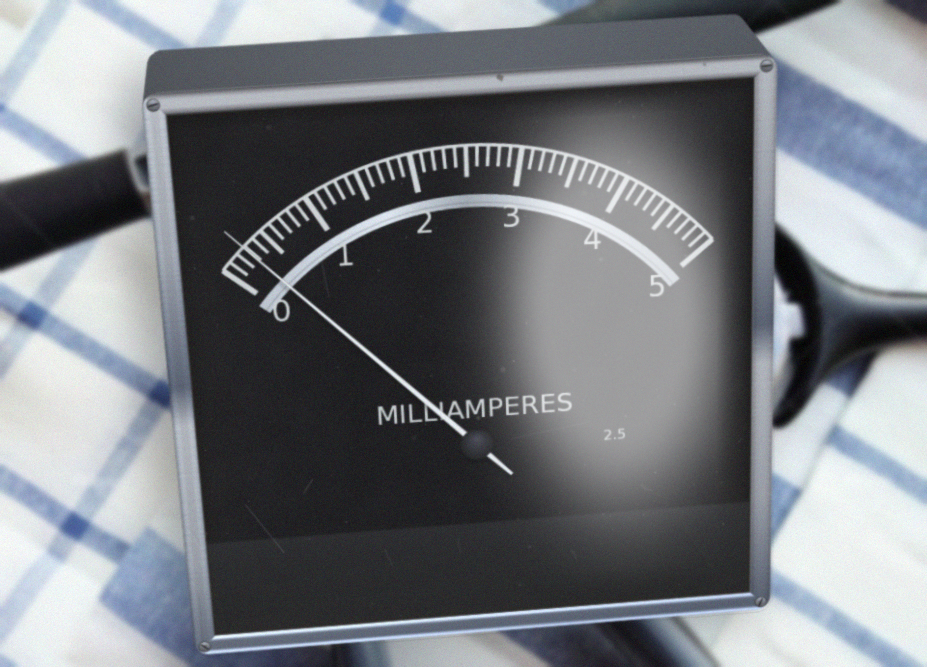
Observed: **0.3** mA
